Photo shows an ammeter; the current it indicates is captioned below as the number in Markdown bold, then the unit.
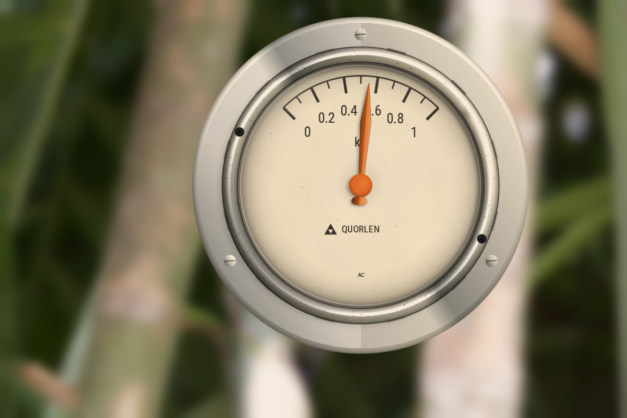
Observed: **0.55** kA
